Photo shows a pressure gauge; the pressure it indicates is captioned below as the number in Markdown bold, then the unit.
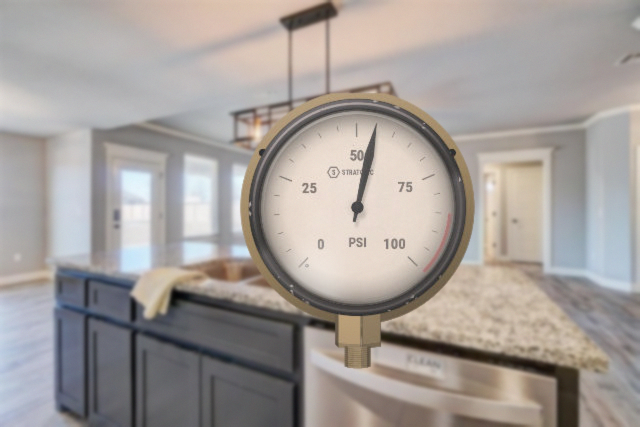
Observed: **55** psi
